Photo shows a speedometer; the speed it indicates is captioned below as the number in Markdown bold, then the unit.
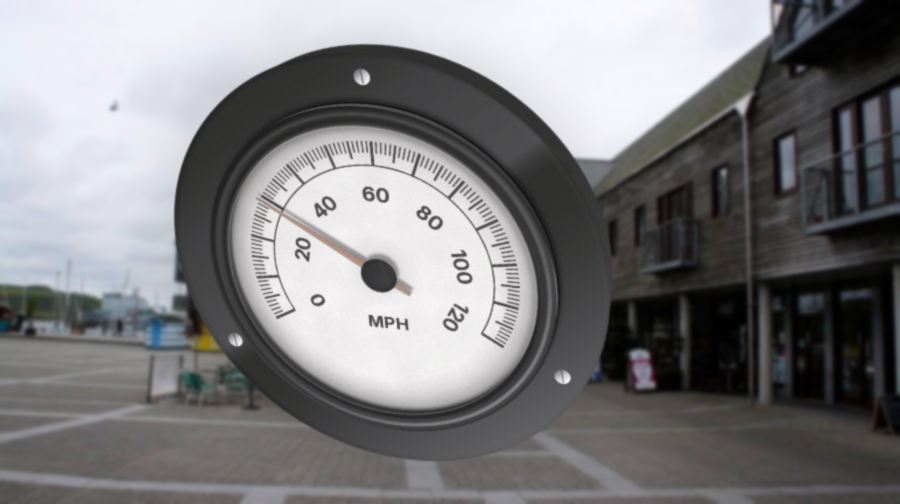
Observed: **30** mph
